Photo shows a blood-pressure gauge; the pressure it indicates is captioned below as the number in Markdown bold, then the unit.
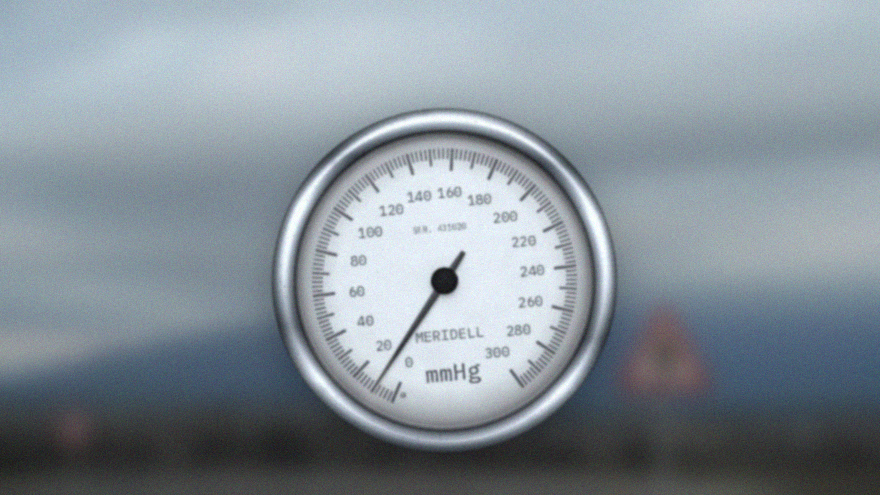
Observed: **10** mmHg
